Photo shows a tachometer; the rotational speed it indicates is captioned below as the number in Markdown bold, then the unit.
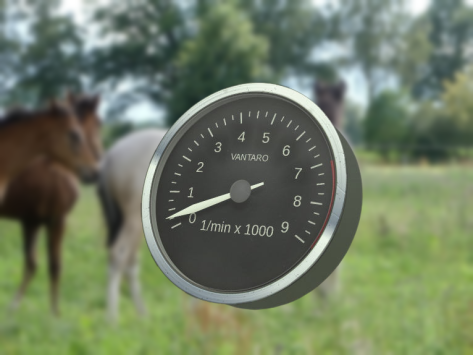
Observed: **250** rpm
